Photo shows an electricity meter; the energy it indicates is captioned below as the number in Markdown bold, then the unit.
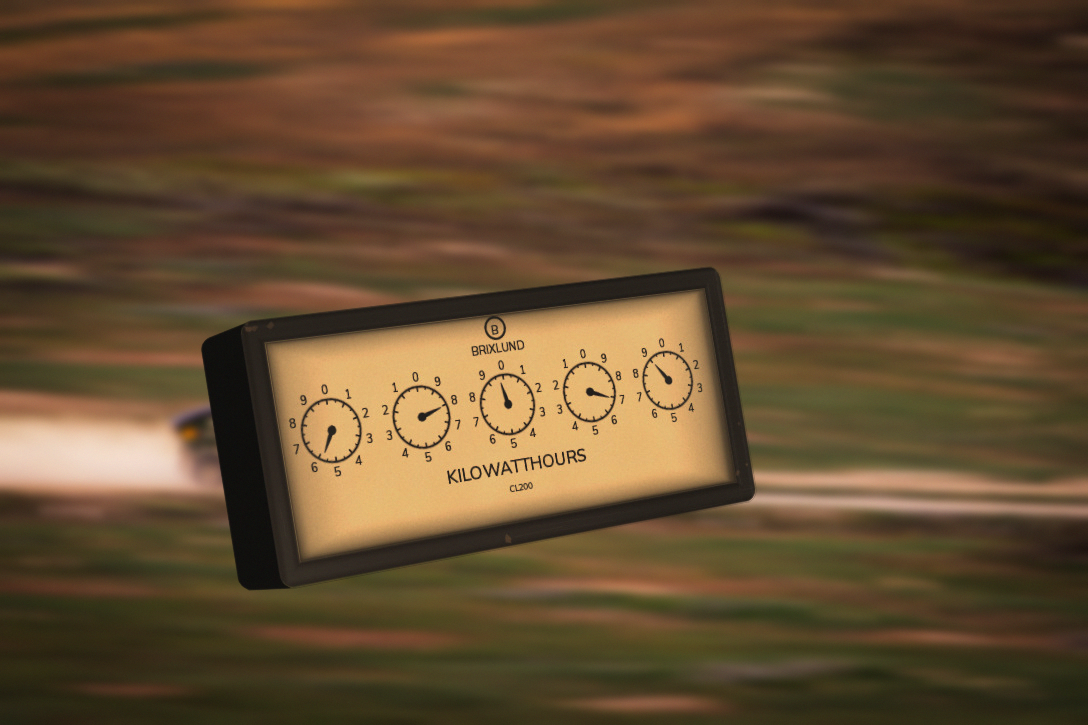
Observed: **57969** kWh
